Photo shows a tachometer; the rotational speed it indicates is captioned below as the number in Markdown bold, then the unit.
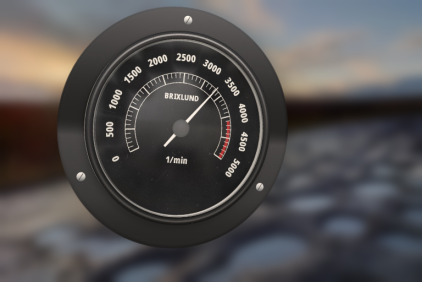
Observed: **3300** rpm
